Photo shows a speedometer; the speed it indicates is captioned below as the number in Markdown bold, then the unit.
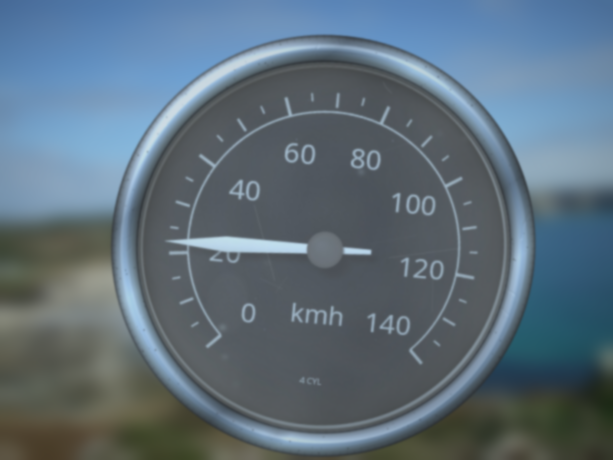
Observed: **22.5** km/h
